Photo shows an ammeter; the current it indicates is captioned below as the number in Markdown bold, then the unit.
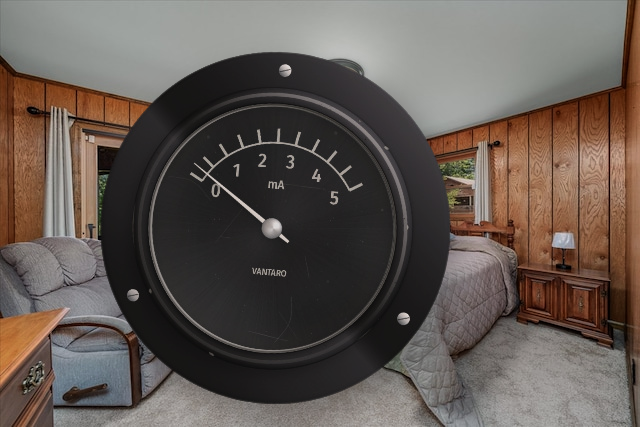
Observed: **0.25** mA
